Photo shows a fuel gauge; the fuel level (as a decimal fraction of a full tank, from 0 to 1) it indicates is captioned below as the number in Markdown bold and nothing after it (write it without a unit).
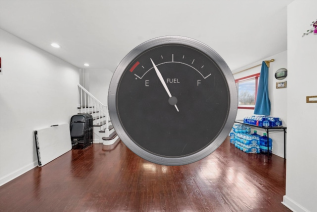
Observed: **0.25**
